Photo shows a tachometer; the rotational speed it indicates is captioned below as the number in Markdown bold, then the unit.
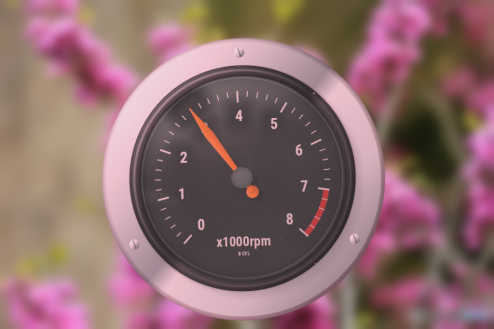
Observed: **3000** rpm
